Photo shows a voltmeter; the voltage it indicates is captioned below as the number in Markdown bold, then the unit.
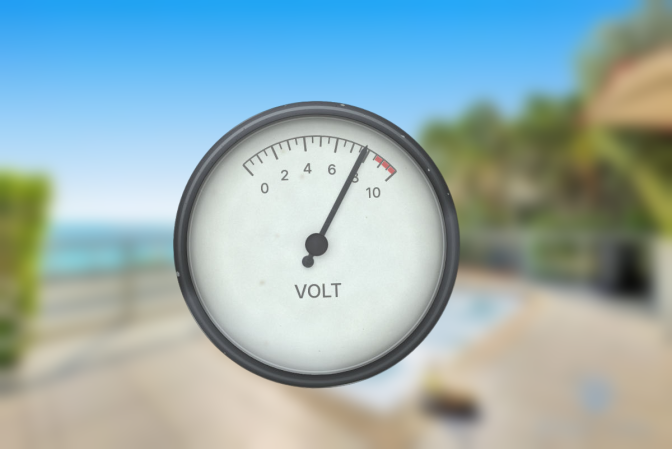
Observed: **7.75** V
